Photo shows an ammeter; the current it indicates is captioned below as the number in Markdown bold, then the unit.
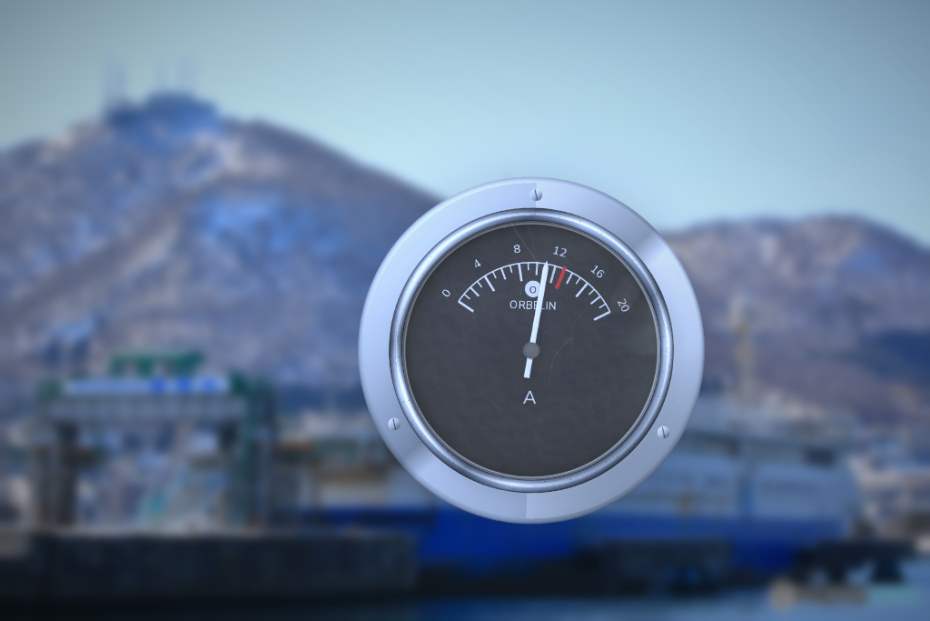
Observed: **11** A
